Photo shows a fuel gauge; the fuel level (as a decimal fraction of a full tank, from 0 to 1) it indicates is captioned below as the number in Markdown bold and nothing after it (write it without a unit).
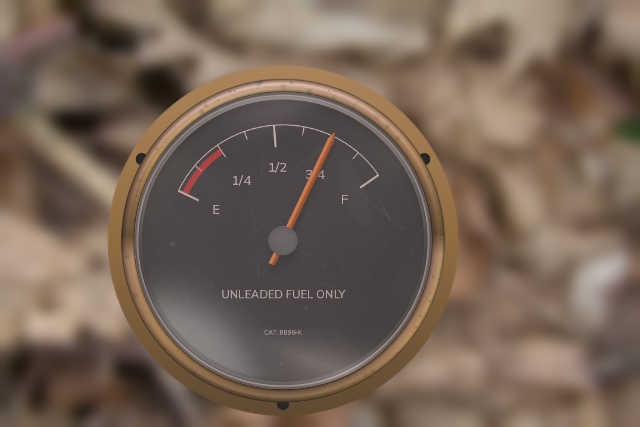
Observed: **0.75**
